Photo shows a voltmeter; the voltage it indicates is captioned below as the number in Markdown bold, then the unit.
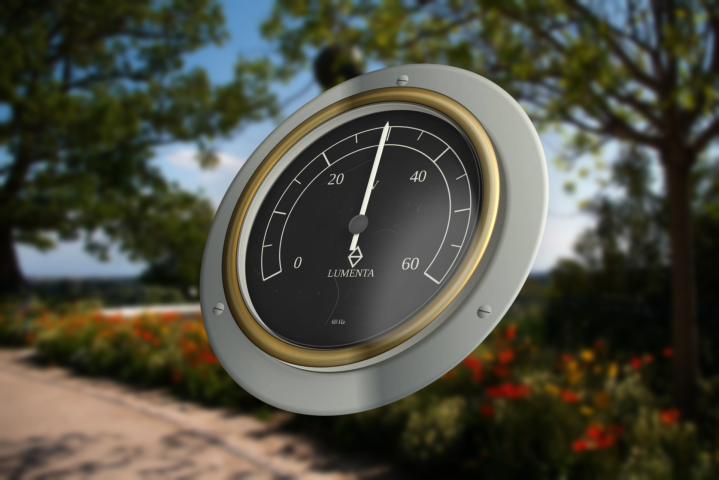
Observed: **30** V
